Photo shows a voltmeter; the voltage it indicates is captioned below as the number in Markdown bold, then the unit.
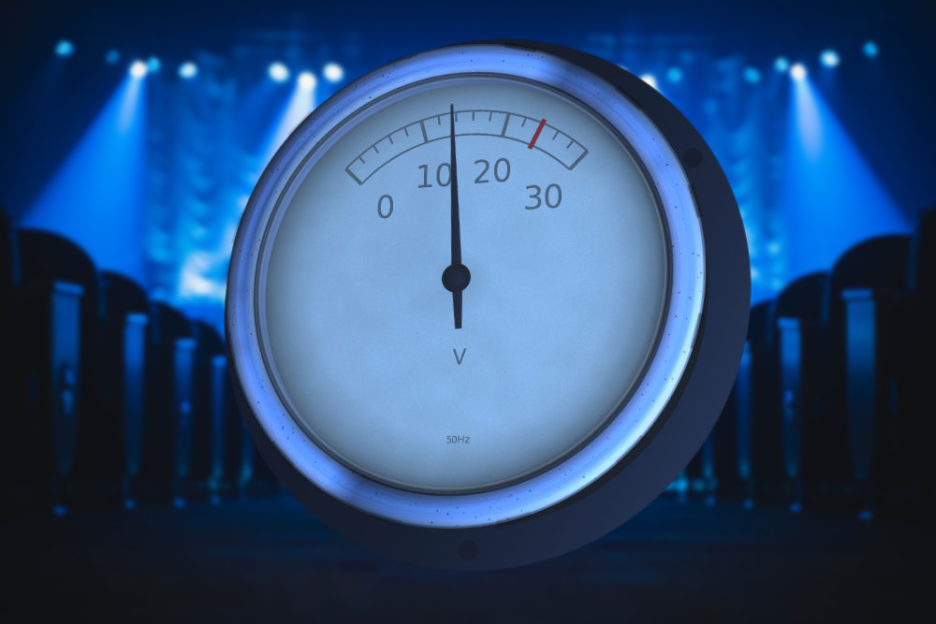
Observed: **14** V
